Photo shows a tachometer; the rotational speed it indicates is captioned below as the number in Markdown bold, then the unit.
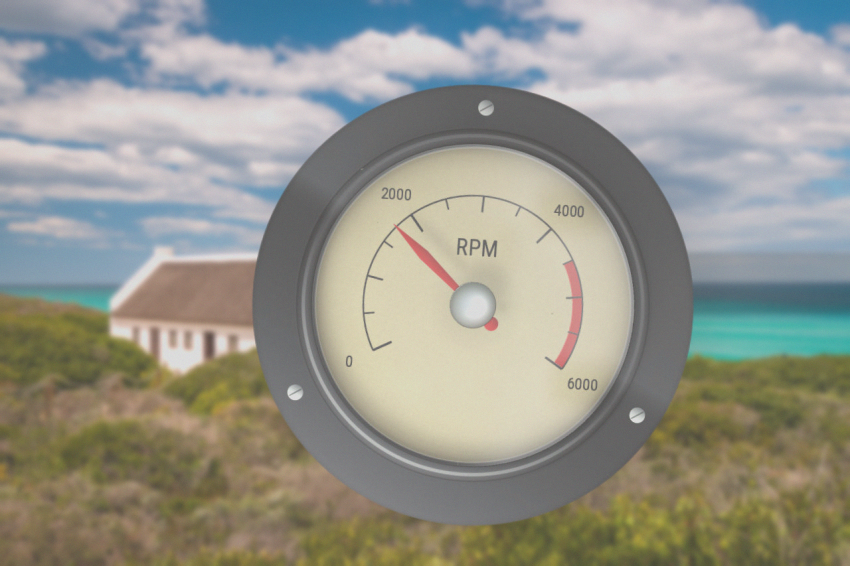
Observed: **1750** rpm
